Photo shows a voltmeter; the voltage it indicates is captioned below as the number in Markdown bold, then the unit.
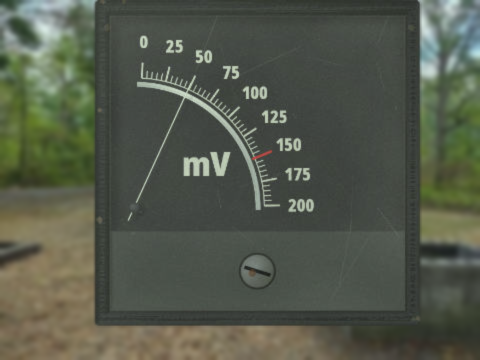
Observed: **50** mV
